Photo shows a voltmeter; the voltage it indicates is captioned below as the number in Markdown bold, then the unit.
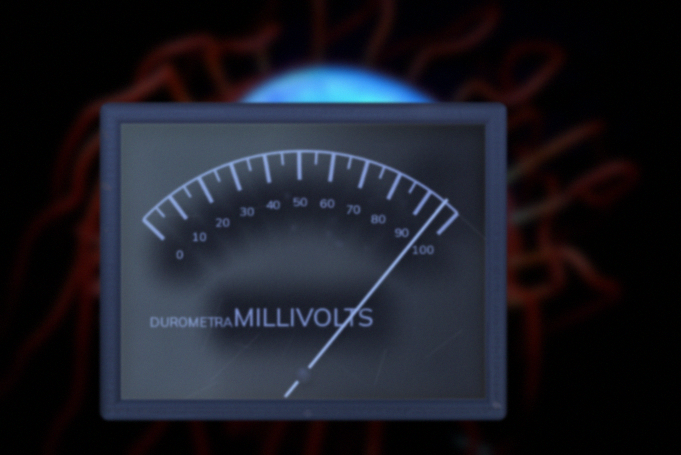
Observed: **95** mV
